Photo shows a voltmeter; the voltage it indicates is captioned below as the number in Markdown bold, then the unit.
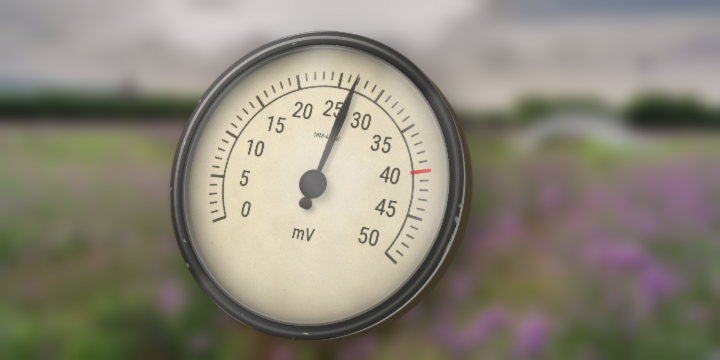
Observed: **27** mV
